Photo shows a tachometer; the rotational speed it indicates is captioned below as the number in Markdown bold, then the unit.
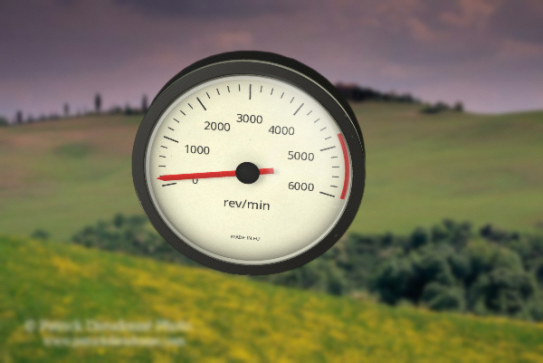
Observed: **200** rpm
